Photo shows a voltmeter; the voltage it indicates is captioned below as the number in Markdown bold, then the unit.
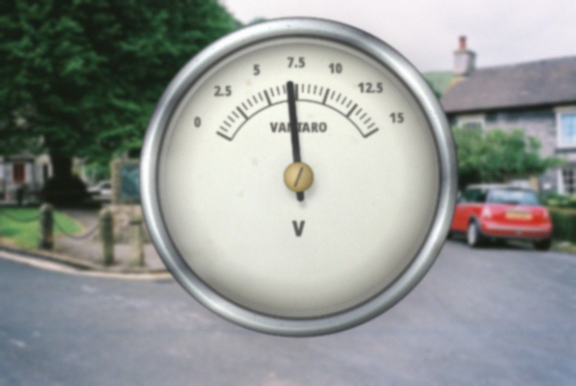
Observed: **7** V
